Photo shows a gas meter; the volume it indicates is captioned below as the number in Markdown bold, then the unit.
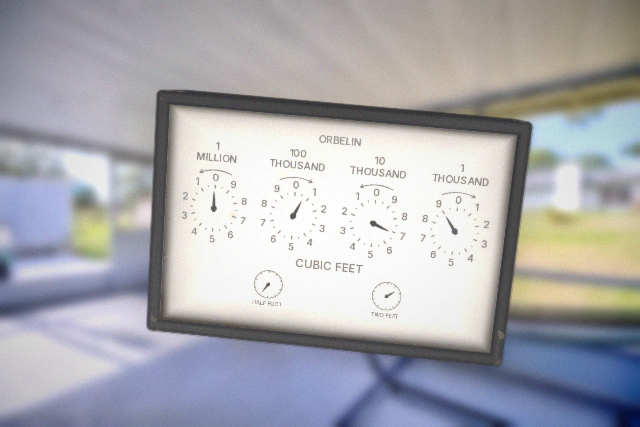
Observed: **6900** ft³
